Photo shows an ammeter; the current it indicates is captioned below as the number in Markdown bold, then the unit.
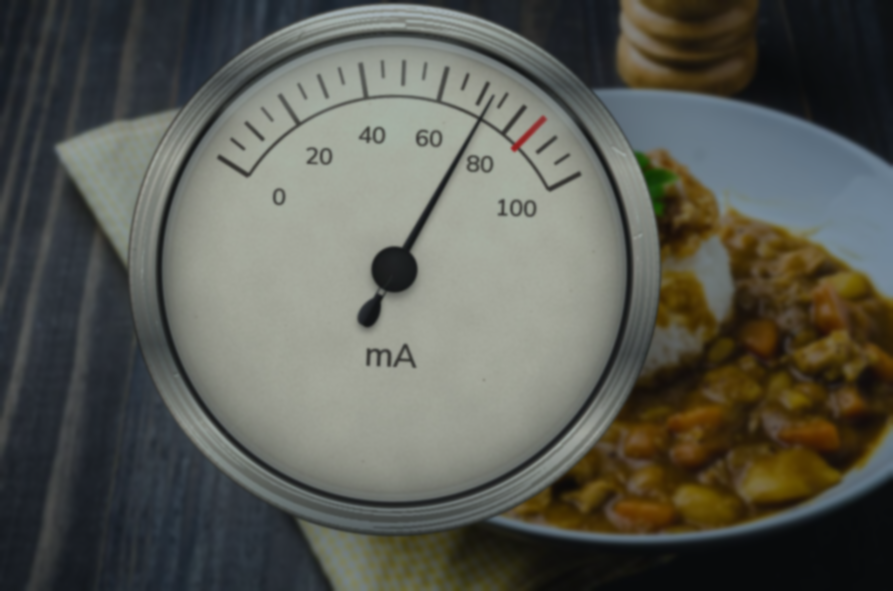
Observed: **72.5** mA
